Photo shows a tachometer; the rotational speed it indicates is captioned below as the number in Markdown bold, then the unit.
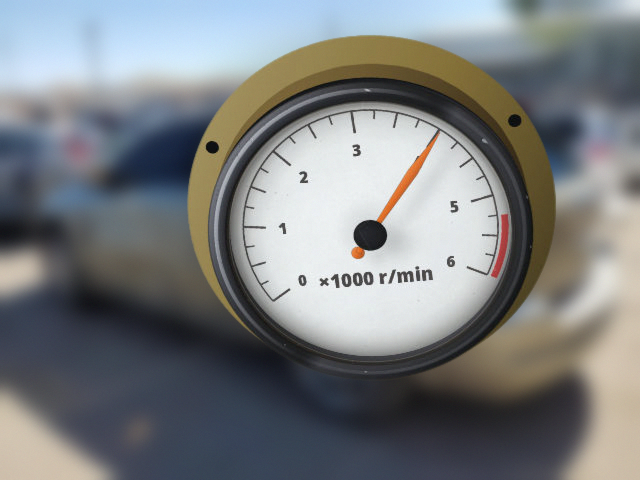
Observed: **4000** rpm
